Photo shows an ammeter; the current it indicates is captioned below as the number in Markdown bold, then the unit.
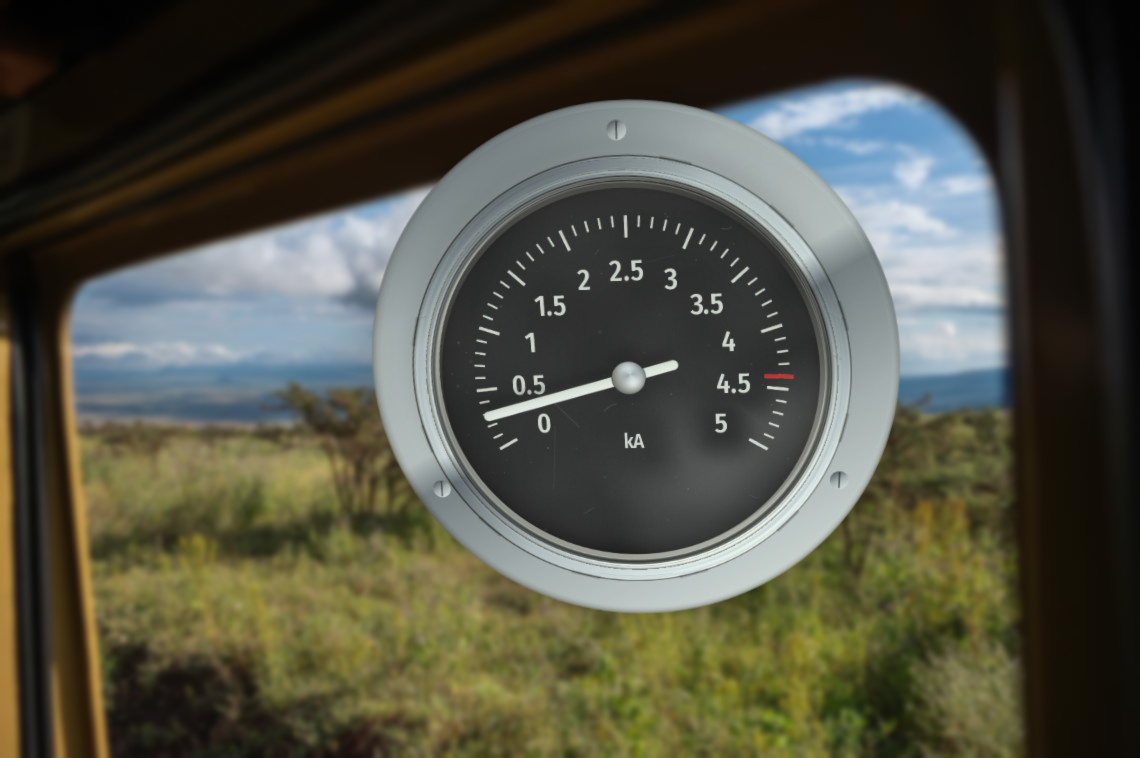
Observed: **0.3** kA
